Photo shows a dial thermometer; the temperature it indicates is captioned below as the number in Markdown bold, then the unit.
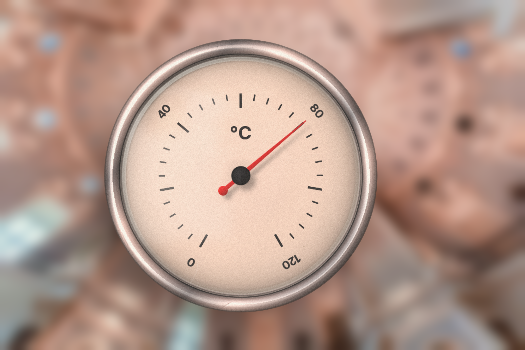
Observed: **80** °C
